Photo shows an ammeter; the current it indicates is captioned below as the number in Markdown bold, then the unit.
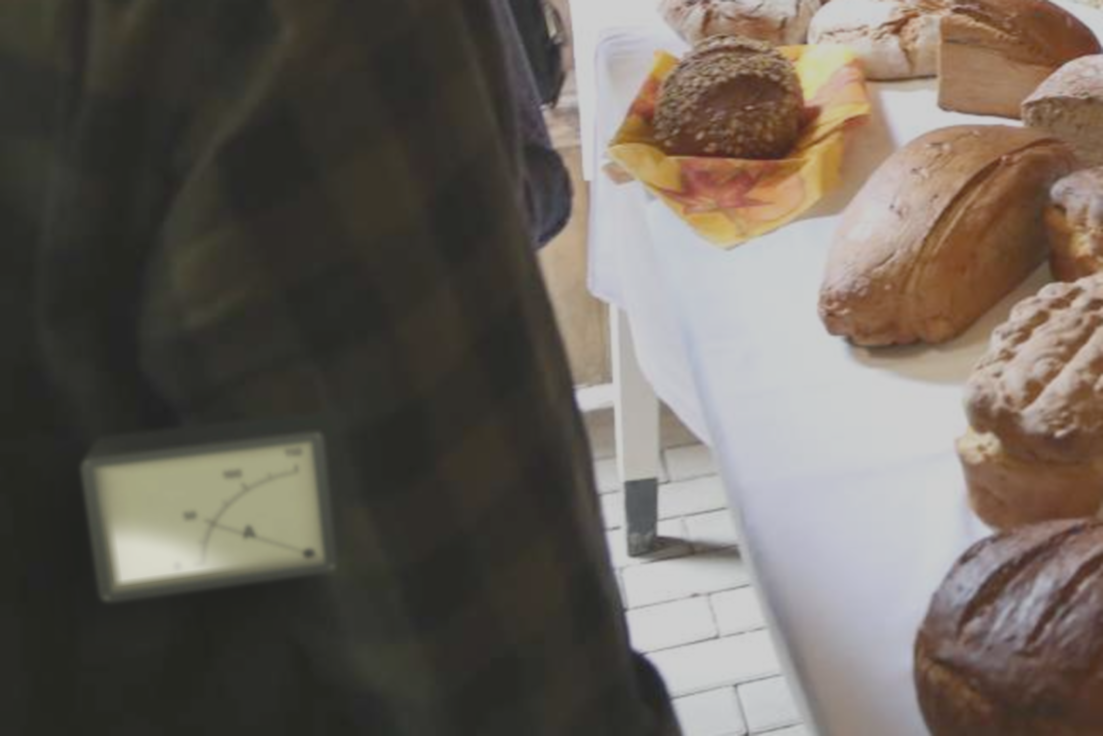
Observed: **50** A
